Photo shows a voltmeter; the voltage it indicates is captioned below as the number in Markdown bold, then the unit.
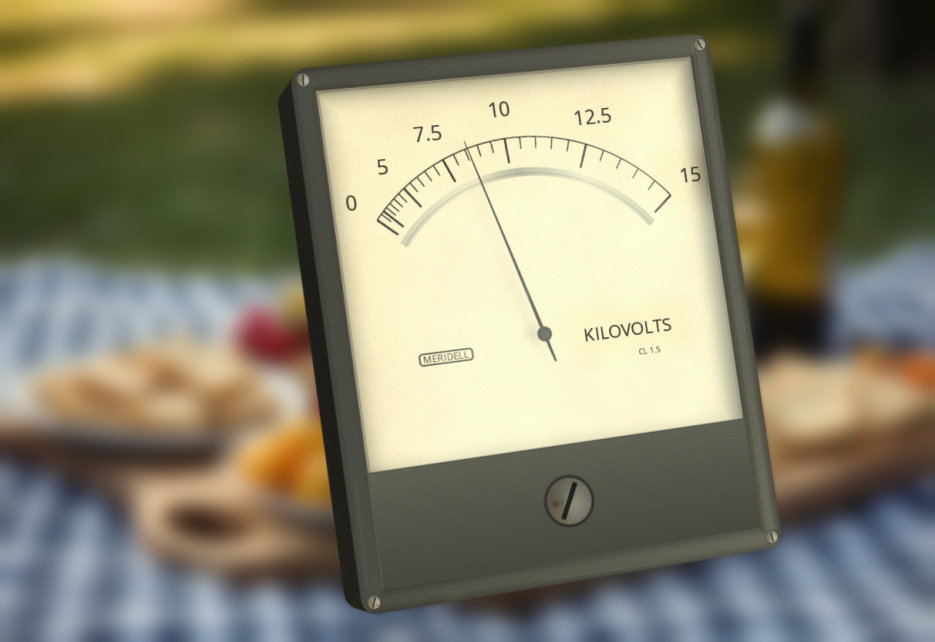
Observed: **8.5** kV
